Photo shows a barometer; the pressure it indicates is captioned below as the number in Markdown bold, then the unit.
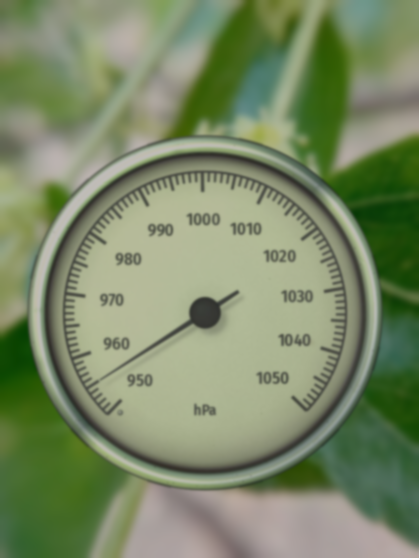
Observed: **955** hPa
